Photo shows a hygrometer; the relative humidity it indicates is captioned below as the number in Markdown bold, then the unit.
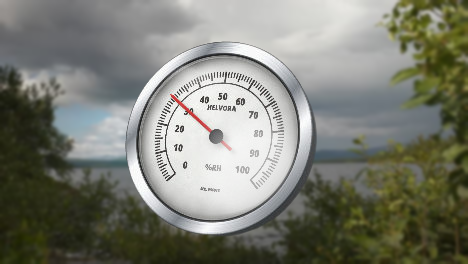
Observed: **30** %
